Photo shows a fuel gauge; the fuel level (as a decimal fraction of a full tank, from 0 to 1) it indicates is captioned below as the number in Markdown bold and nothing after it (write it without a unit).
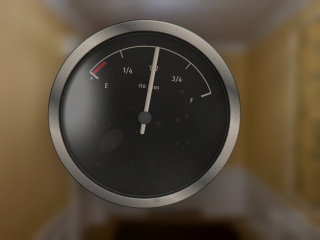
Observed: **0.5**
